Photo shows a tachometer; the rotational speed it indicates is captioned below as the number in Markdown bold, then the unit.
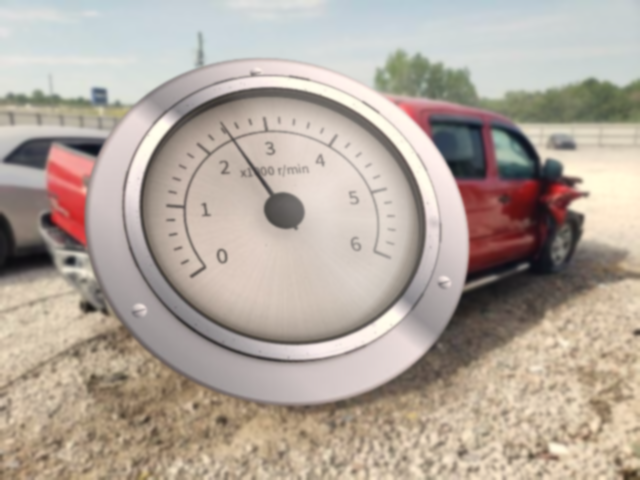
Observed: **2400** rpm
